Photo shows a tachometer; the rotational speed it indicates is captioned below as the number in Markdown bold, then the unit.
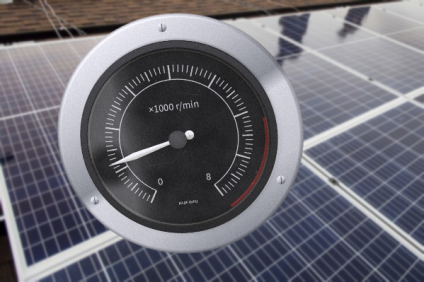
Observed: **1200** rpm
